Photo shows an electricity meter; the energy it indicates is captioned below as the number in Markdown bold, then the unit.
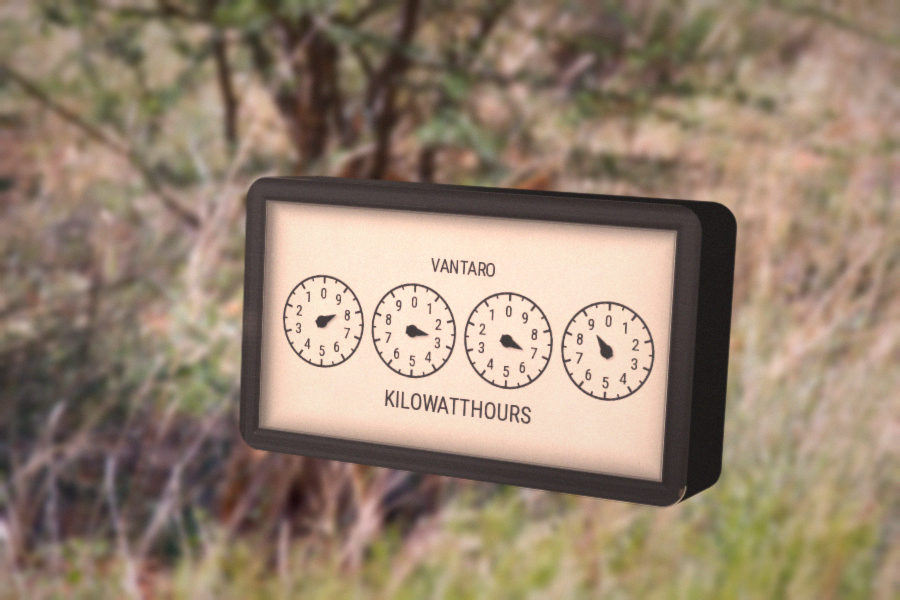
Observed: **8269** kWh
